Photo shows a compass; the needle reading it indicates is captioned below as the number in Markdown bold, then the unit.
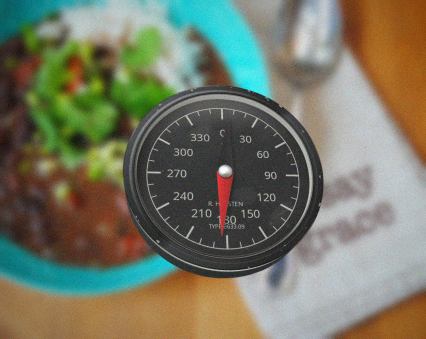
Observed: **185** °
